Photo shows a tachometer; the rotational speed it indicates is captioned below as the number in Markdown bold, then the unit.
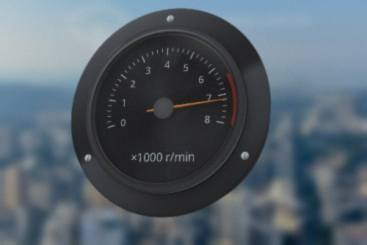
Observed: **7200** rpm
